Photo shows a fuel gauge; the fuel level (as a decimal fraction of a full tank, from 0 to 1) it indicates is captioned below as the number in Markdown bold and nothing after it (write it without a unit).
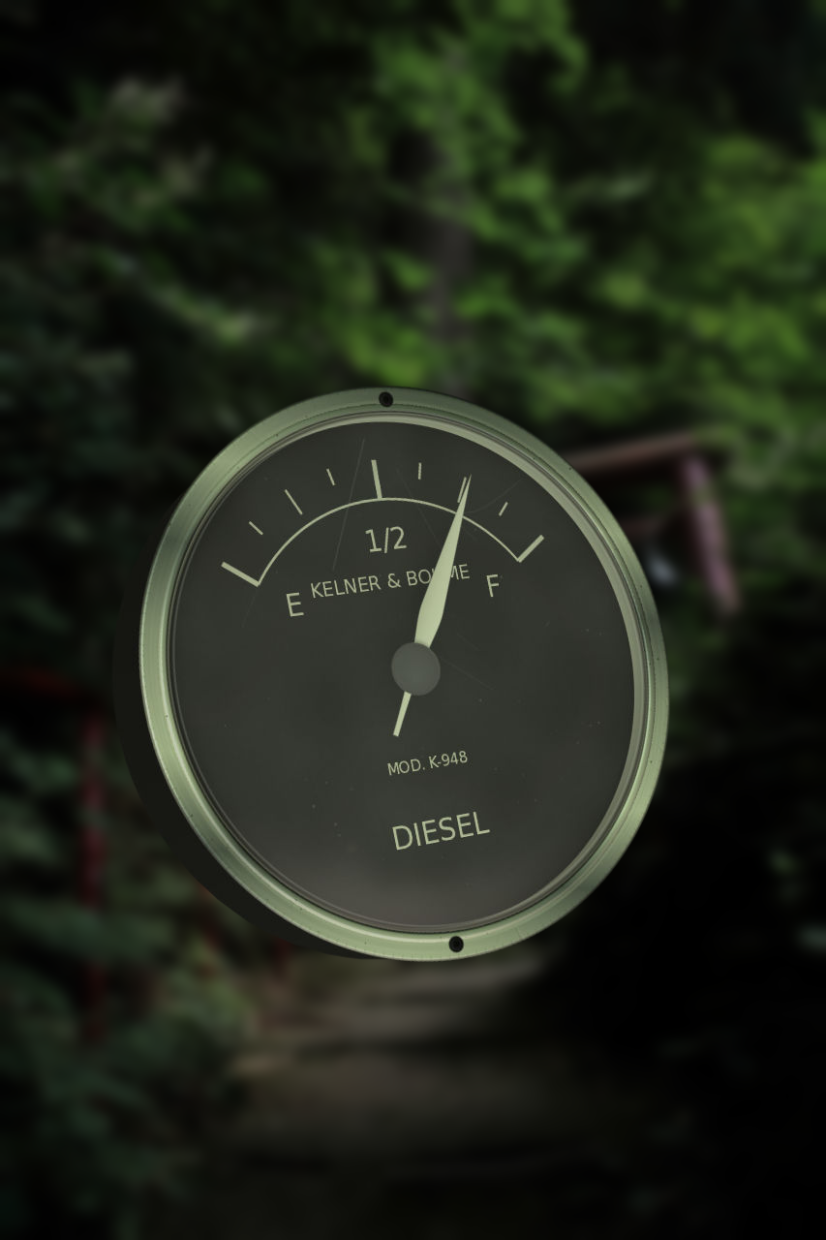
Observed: **0.75**
